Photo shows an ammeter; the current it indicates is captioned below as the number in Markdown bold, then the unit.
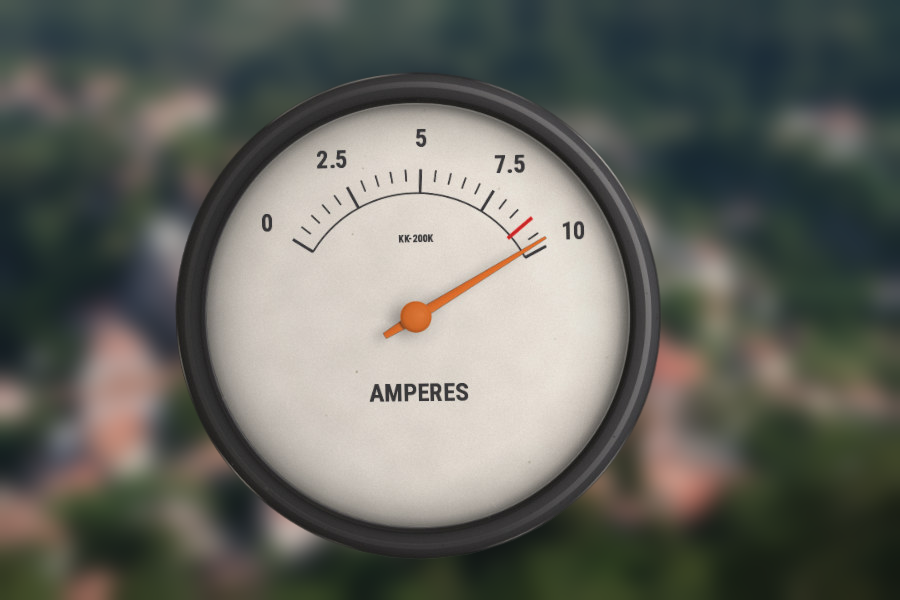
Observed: **9.75** A
